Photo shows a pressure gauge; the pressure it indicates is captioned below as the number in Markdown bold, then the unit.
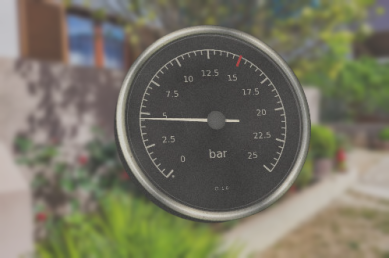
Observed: **4.5** bar
